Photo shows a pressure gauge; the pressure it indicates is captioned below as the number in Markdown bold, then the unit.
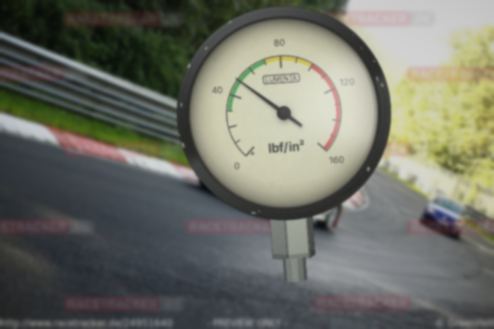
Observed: **50** psi
